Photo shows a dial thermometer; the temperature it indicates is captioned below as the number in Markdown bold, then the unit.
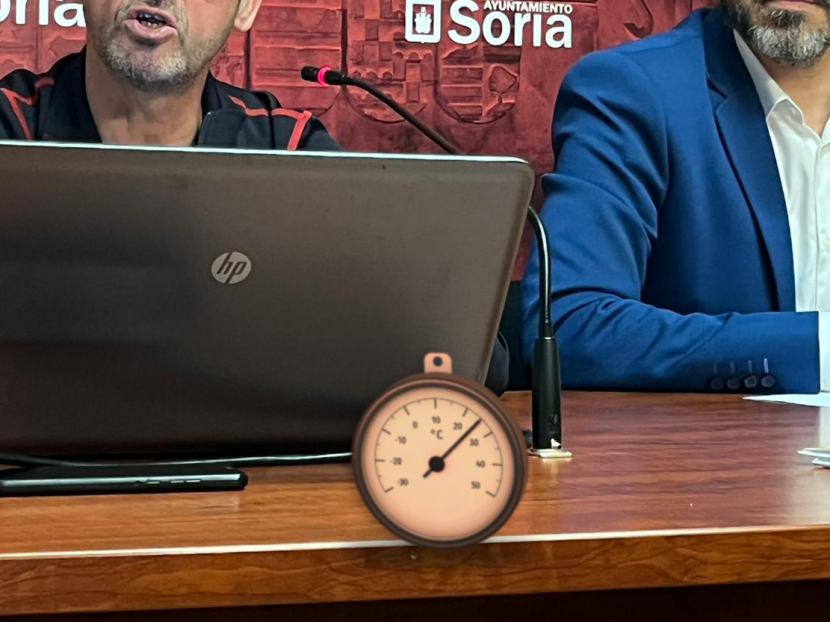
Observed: **25** °C
